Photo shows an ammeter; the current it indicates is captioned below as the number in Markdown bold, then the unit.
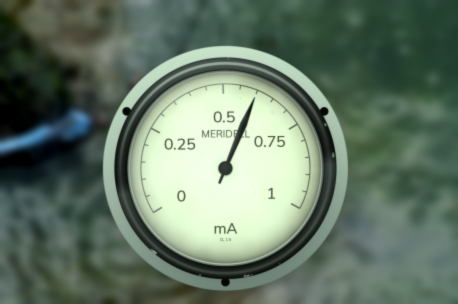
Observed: **0.6** mA
